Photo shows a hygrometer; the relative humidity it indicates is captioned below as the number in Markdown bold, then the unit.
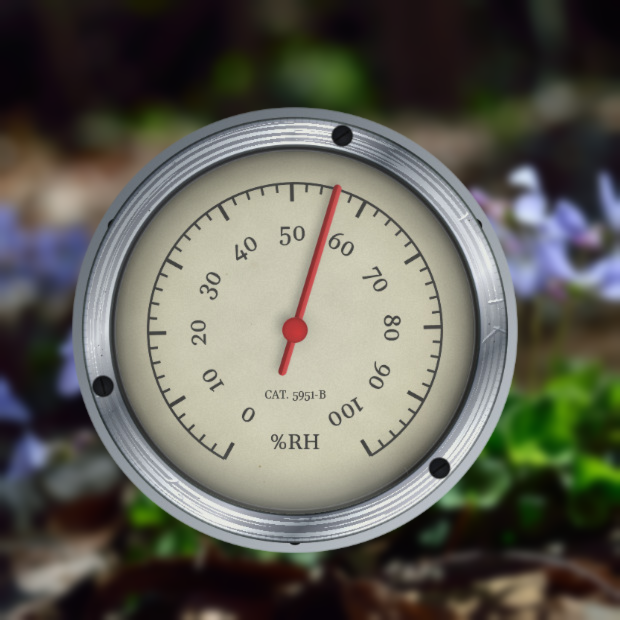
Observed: **56** %
